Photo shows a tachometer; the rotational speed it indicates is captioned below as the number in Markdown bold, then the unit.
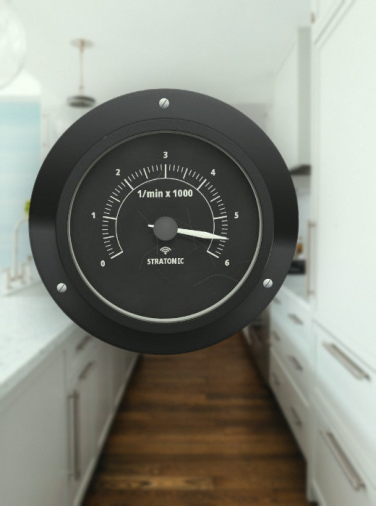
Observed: **5500** rpm
